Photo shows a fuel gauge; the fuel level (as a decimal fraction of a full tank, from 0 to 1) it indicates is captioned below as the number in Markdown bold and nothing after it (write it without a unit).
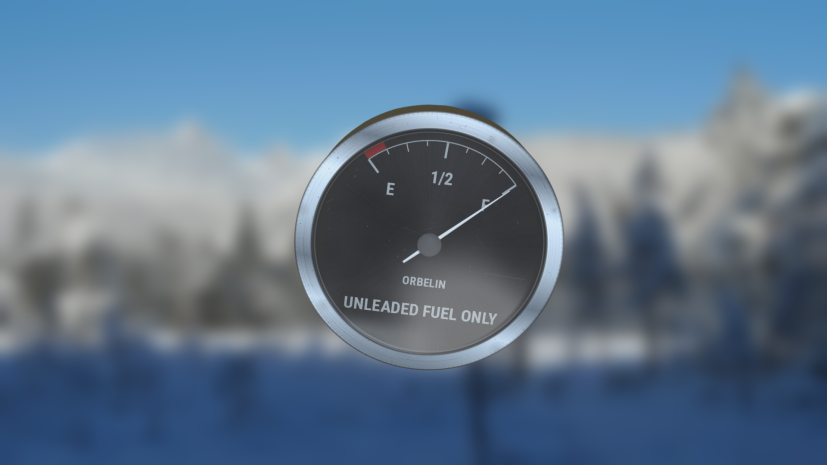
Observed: **1**
